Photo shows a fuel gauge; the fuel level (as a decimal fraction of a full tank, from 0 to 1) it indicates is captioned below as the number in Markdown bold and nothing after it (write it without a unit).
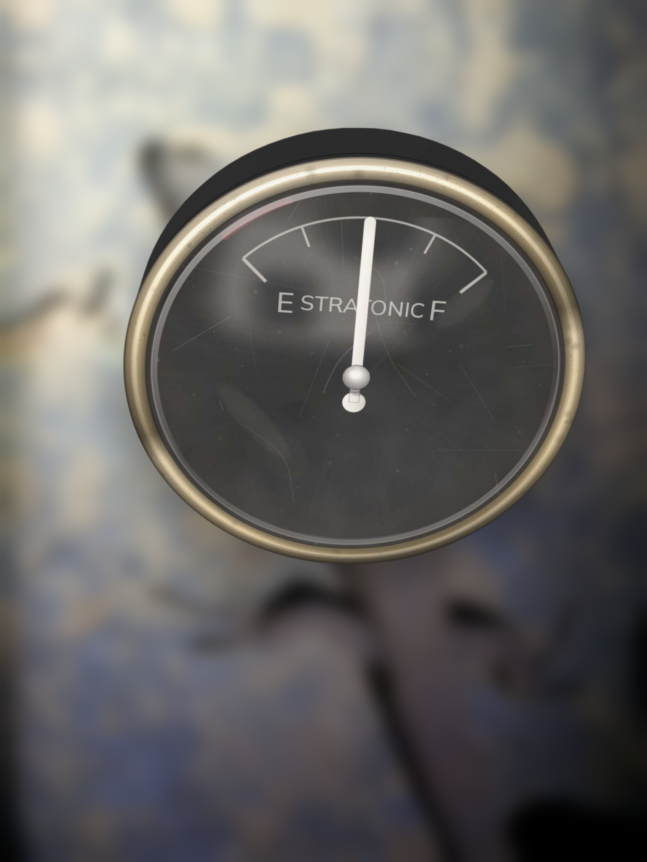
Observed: **0.5**
